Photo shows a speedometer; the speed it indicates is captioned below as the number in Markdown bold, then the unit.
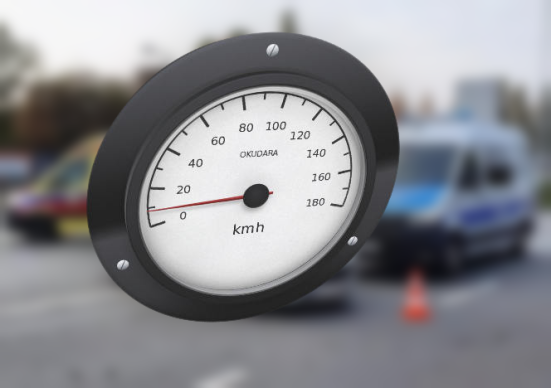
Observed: **10** km/h
